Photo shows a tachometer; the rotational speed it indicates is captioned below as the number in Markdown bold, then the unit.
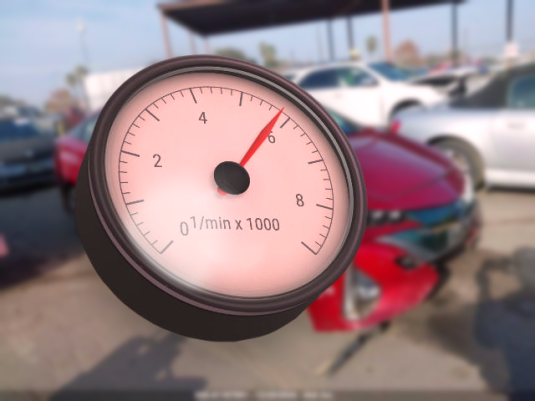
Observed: **5800** rpm
